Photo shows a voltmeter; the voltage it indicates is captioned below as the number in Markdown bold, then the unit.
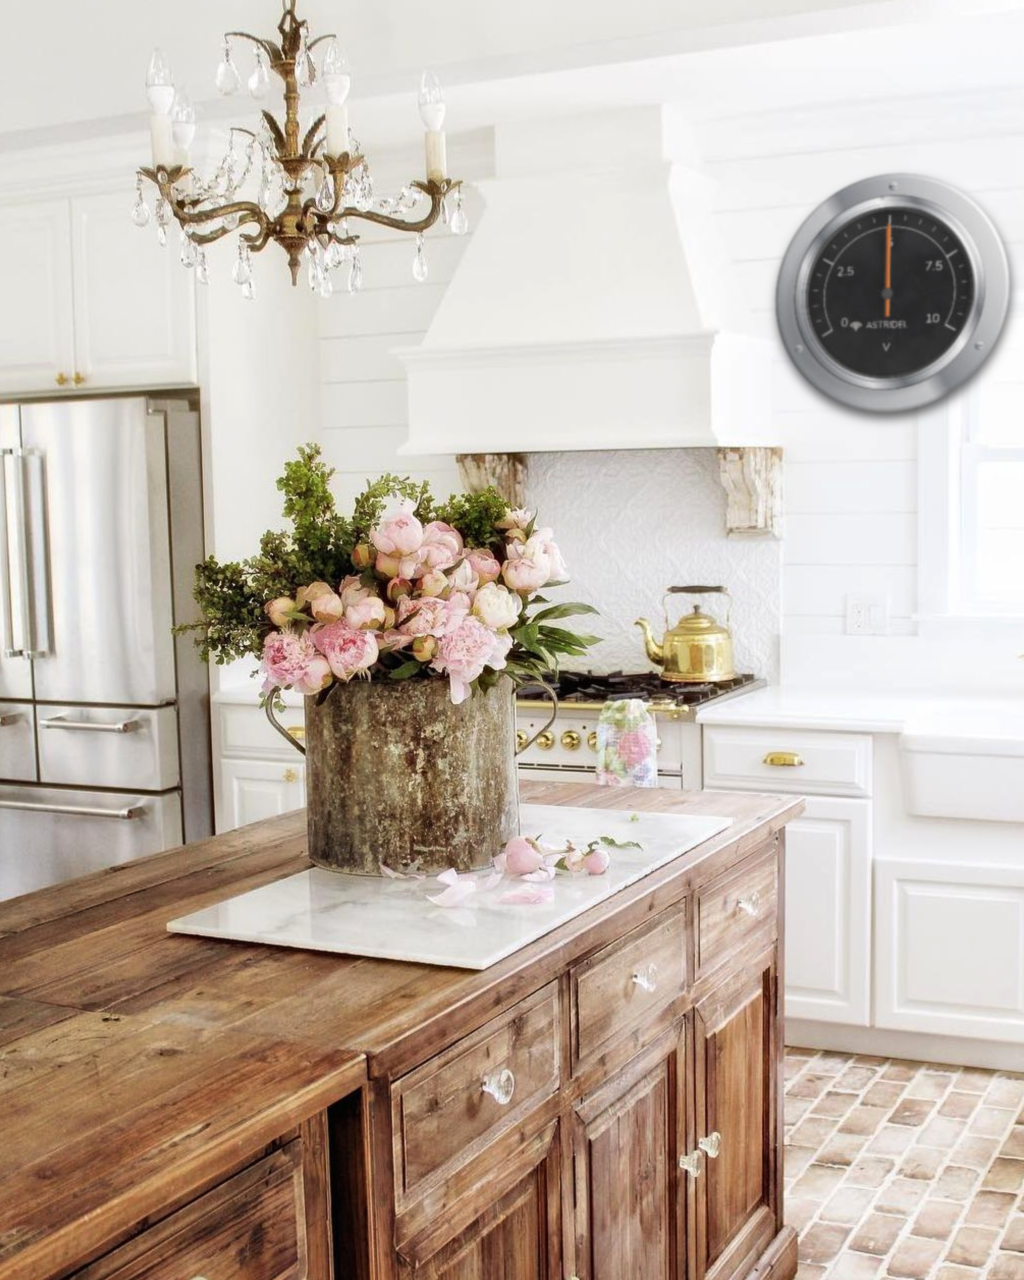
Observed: **5** V
